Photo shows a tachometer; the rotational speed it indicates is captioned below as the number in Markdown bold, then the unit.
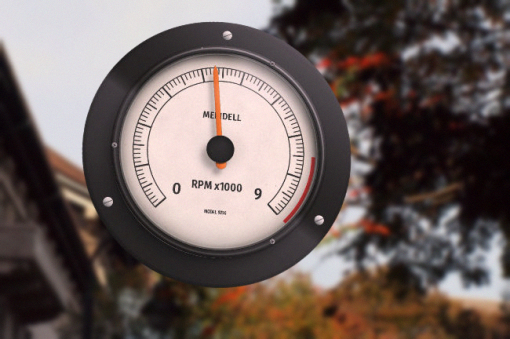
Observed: **4300** rpm
